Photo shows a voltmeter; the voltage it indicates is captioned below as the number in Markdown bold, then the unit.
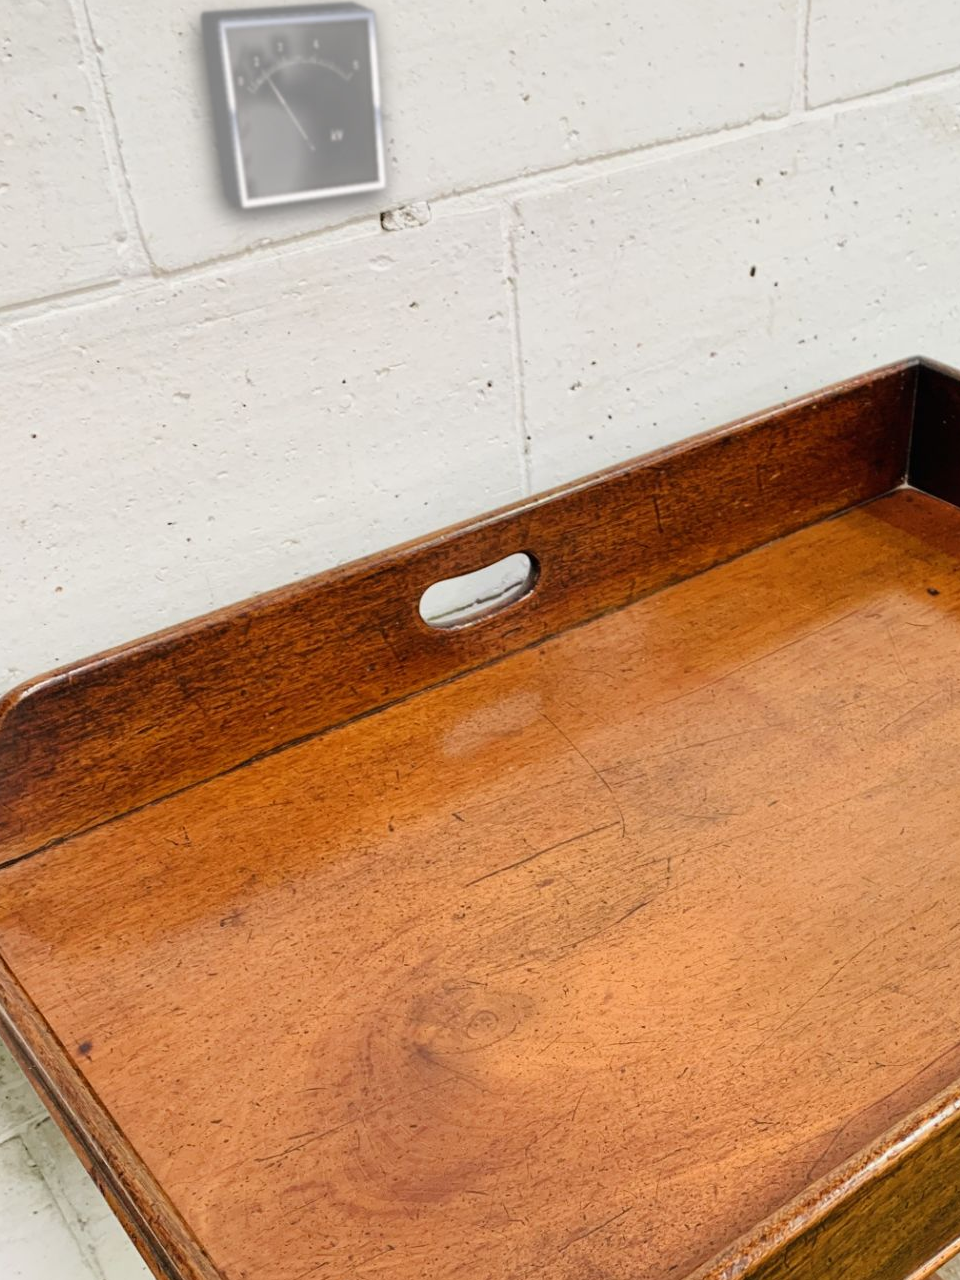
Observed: **2** kV
